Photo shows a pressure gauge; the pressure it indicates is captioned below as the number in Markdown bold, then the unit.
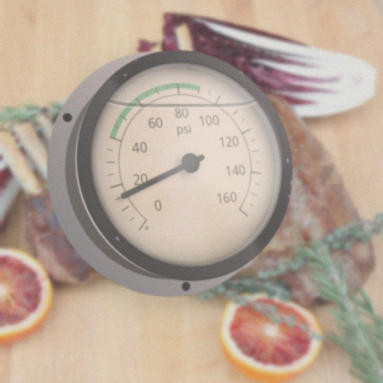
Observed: **15** psi
